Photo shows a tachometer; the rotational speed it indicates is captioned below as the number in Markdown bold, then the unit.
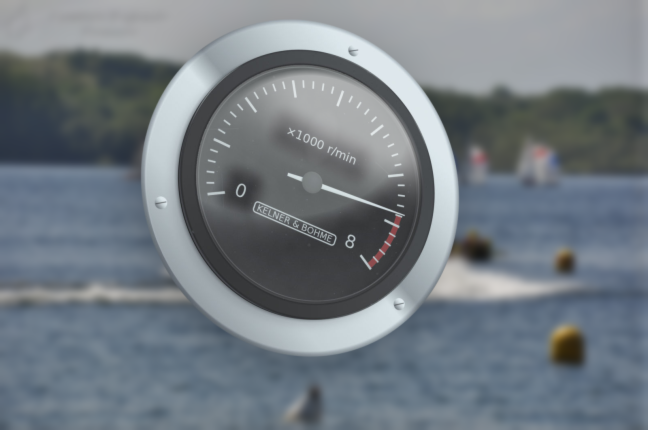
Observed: **6800** rpm
